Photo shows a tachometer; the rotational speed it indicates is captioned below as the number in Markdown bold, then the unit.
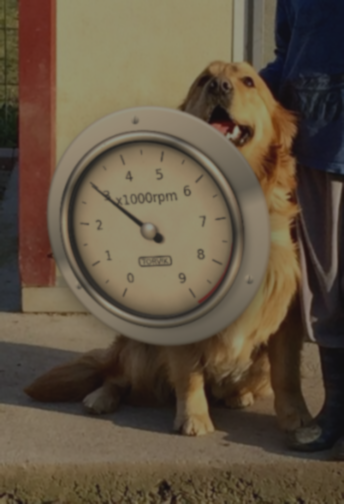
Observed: **3000** rpm
